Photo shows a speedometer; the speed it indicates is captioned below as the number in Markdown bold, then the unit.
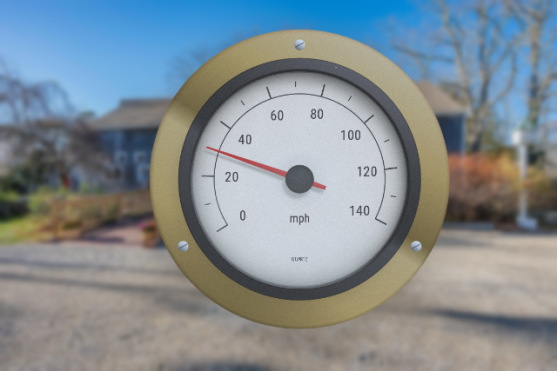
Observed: **30** mph
